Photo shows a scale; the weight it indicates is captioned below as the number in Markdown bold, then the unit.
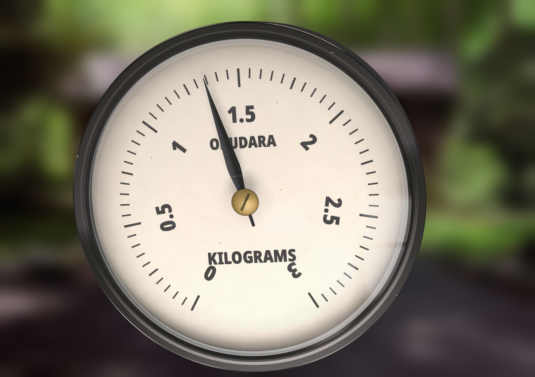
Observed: **1.35** kg
